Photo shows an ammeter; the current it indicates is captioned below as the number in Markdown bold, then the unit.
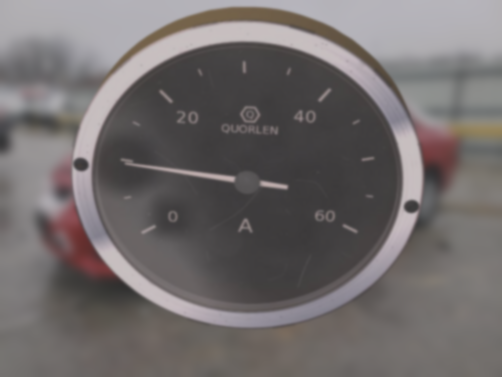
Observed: **10** A
